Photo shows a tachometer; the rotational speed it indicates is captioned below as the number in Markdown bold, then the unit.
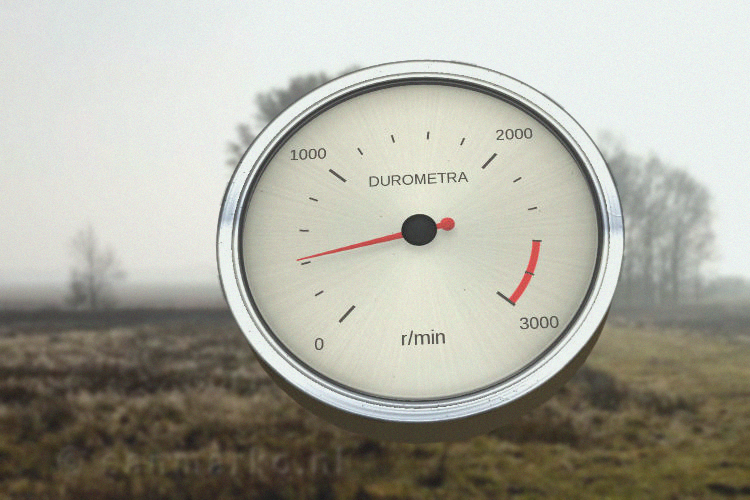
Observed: **400** rpm
